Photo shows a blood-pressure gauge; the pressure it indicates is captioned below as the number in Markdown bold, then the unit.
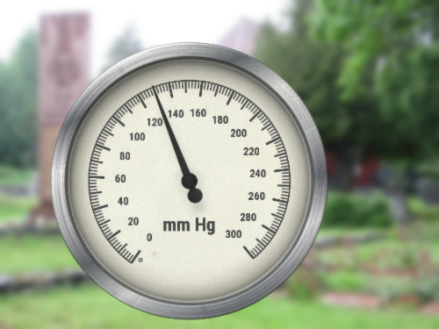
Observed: **130** mmHg
